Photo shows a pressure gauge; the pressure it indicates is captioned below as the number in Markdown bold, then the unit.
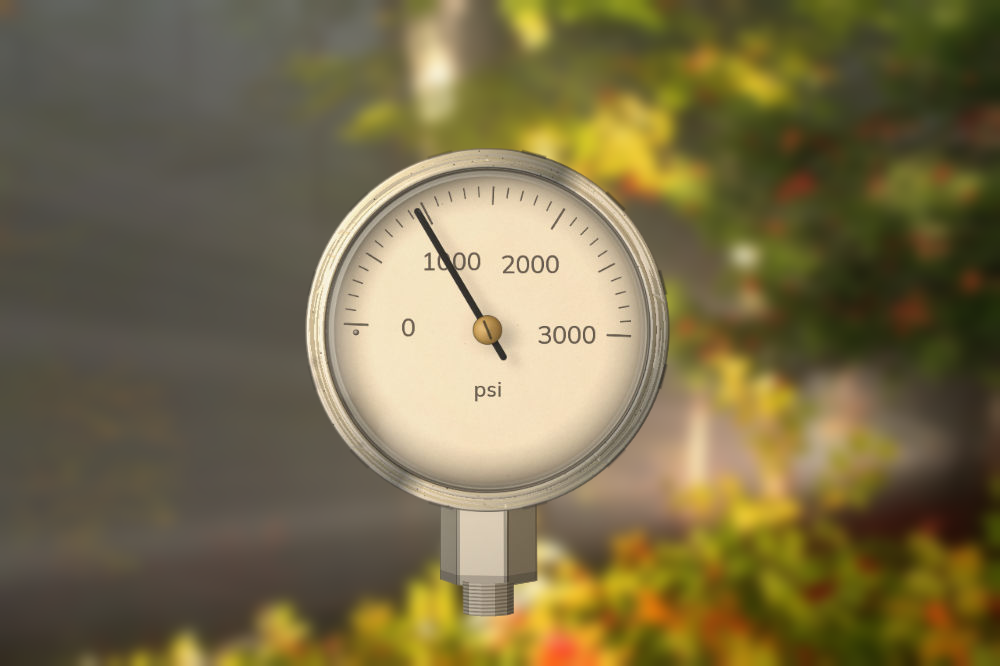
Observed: **950** psi
